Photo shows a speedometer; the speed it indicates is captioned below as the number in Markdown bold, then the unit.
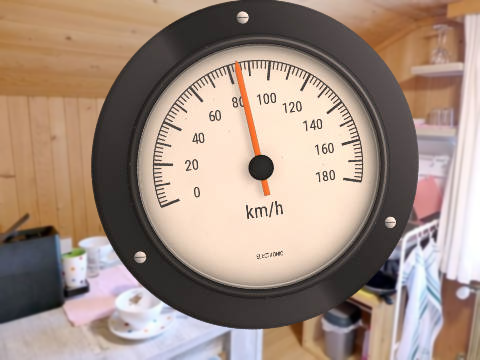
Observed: **84** km/h
